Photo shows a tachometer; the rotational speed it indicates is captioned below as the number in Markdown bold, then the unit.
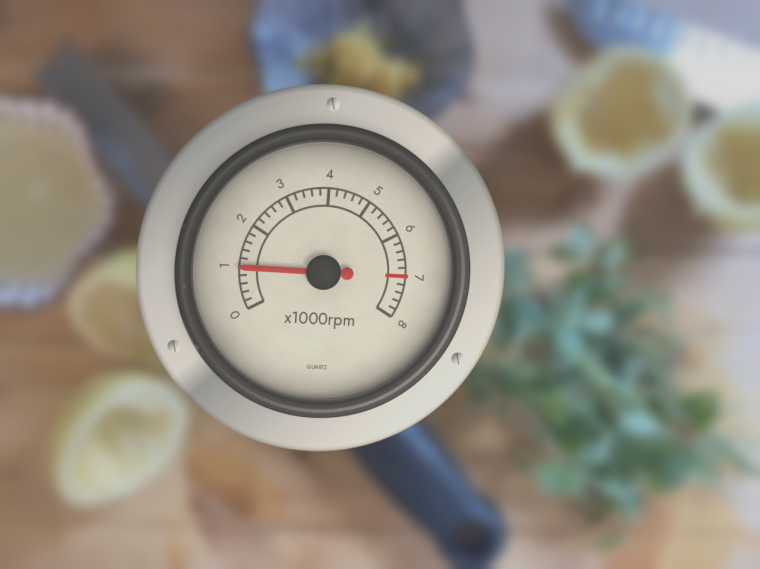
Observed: **1000** rpm
